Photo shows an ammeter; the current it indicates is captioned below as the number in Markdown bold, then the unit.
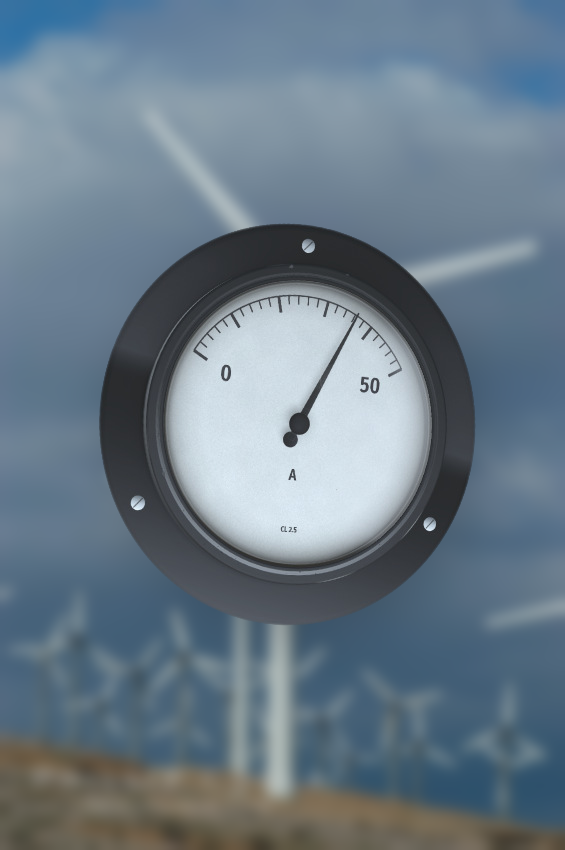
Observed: **36** A
